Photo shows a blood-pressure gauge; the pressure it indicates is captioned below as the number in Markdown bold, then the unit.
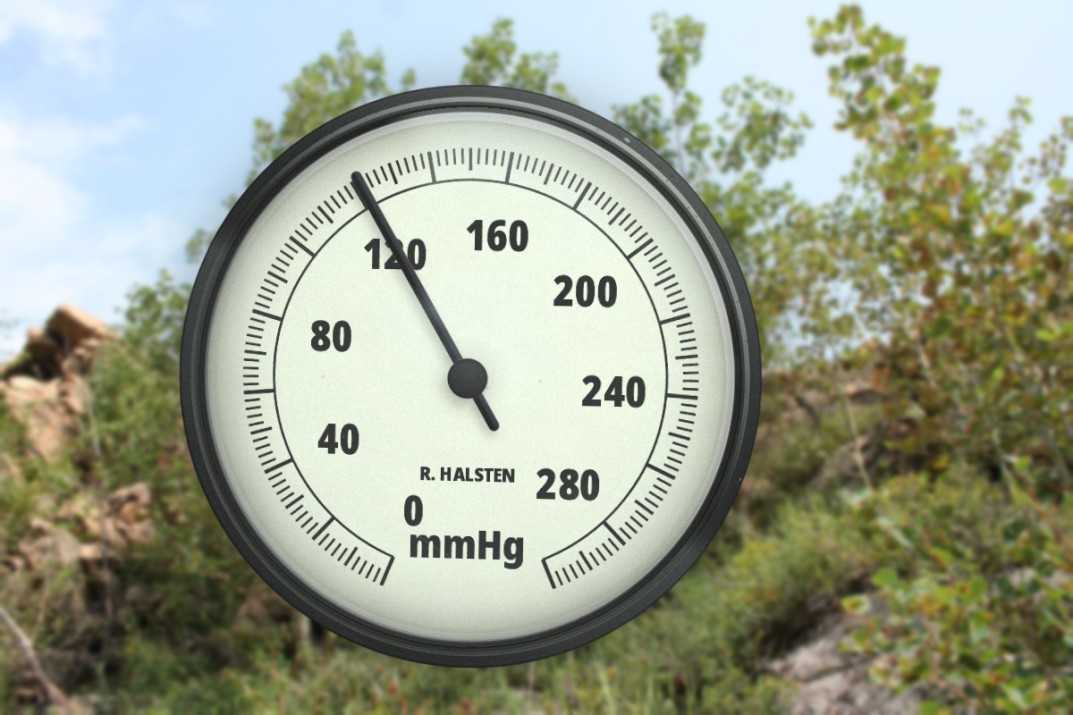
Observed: **122** mmHg
